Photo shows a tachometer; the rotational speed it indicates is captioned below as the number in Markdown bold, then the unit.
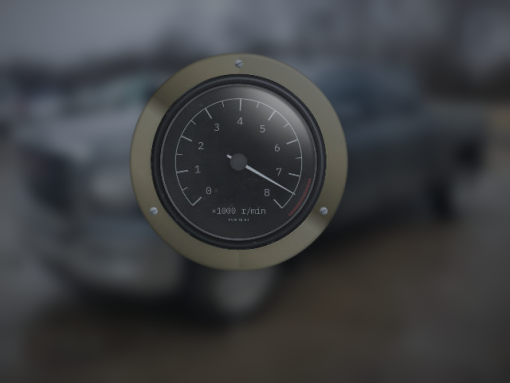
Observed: **7500** rpm
